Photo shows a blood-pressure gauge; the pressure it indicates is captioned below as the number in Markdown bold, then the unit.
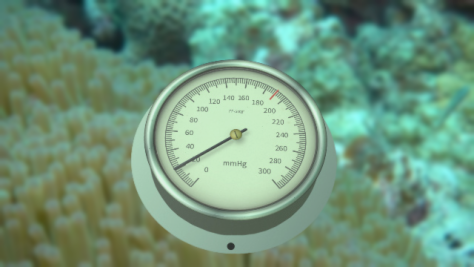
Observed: **20** mmHg
